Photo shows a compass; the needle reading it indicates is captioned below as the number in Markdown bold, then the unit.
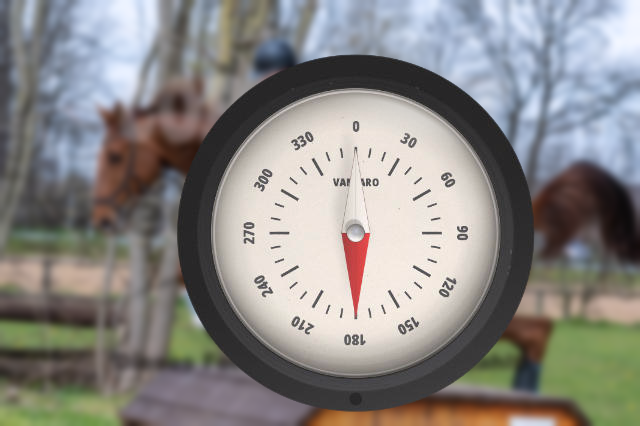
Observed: **180** °
